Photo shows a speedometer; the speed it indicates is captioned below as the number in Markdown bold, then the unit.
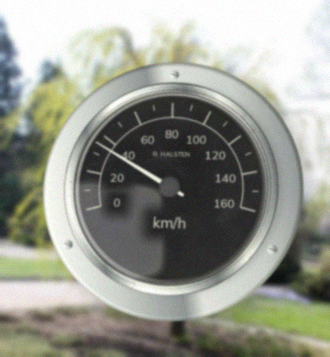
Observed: **35** km/h
